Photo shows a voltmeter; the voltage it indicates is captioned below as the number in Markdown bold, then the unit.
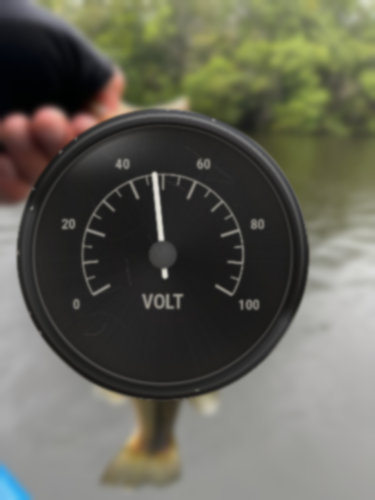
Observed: **47.5** V
